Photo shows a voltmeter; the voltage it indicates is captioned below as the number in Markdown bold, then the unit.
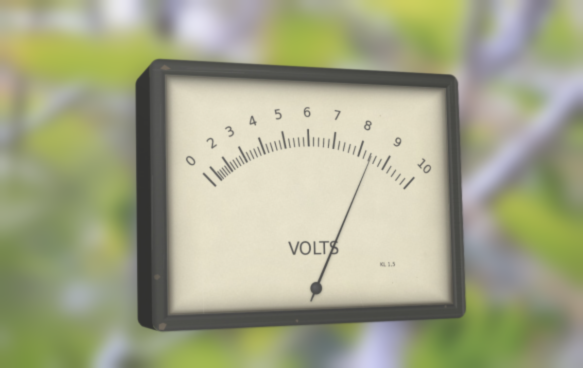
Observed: **8.4** V
